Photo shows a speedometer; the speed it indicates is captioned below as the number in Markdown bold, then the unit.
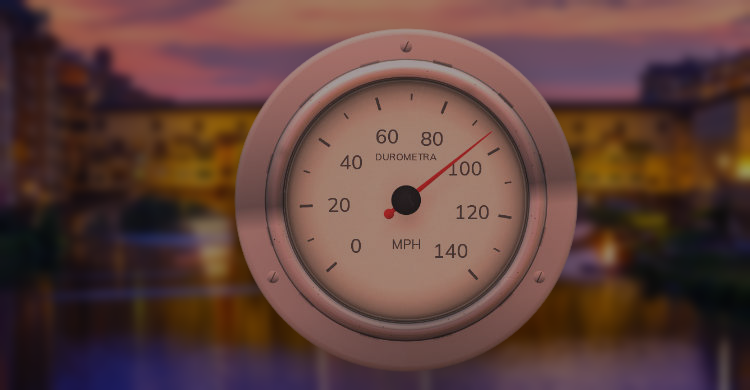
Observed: **95** mph
